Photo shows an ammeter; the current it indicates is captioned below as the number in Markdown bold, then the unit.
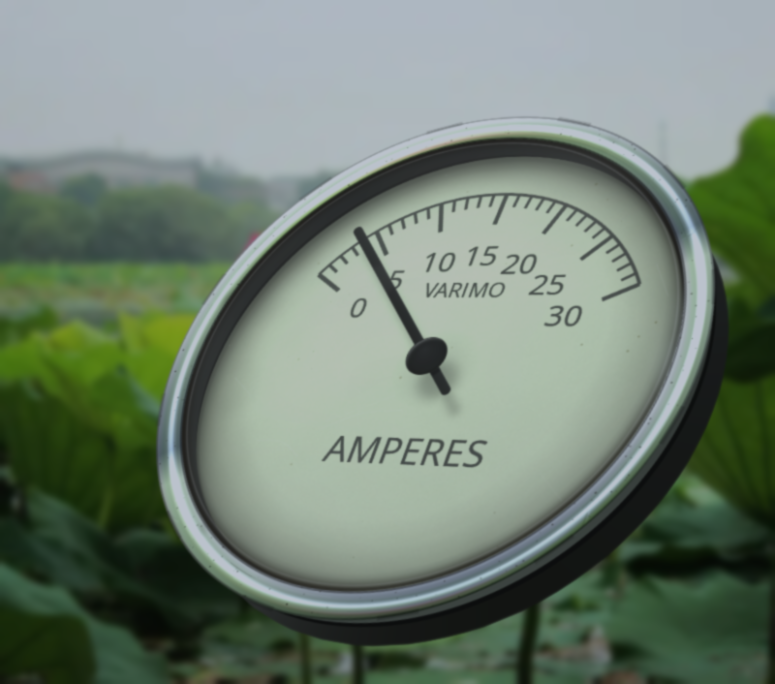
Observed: **4** A
